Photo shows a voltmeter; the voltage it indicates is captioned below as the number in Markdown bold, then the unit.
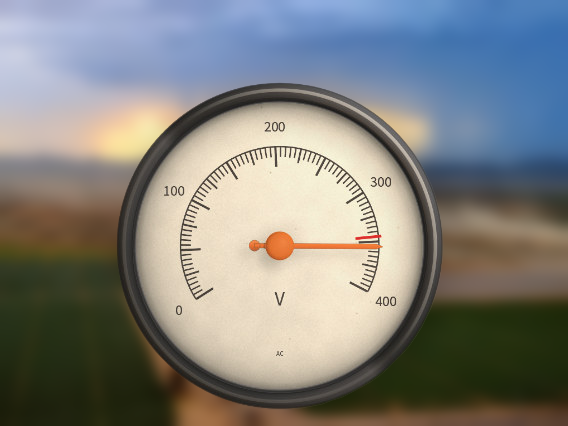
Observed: **355** V
